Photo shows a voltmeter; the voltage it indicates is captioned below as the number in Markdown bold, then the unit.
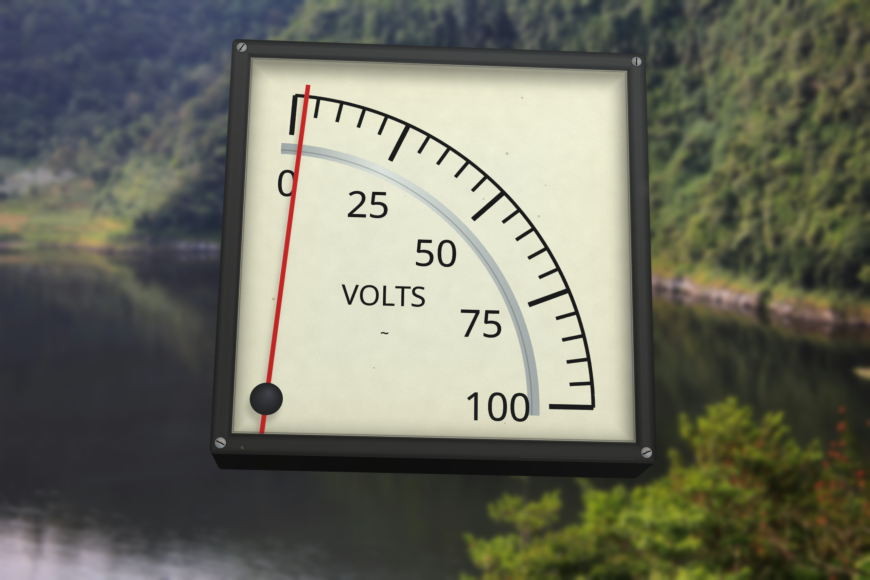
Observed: **2.5** V
